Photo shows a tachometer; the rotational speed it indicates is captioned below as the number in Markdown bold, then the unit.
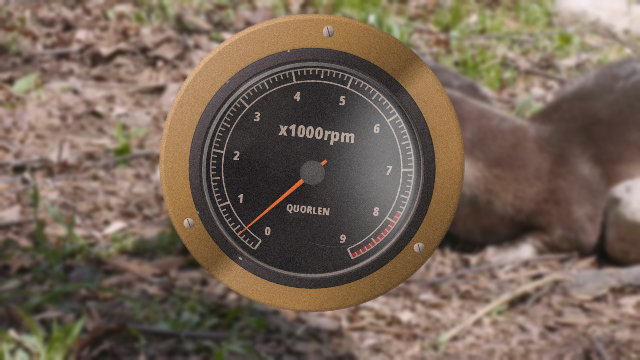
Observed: **400** rpm
